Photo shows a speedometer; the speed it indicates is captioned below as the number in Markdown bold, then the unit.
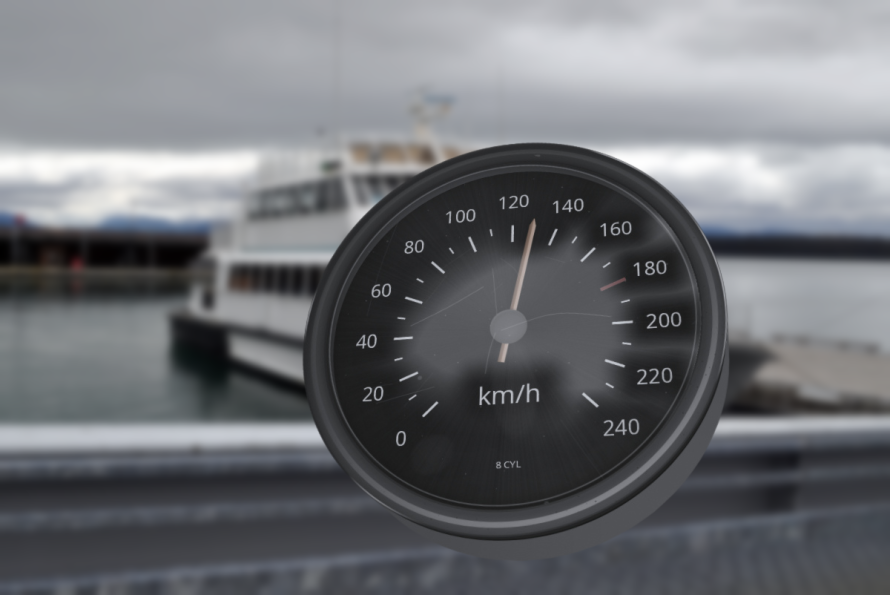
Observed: **130** km/h
